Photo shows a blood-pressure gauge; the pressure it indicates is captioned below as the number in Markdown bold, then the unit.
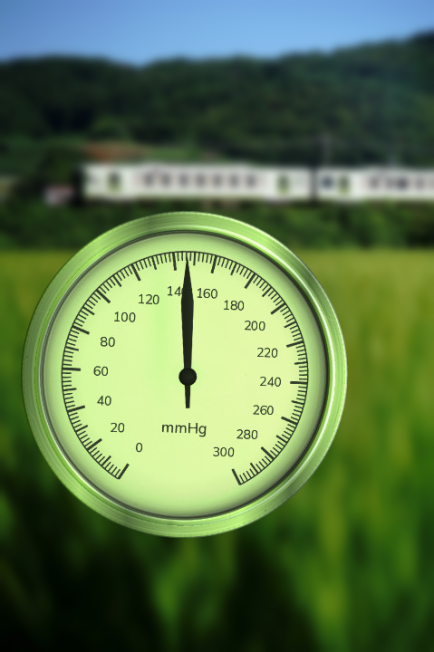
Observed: **146** mmHg
